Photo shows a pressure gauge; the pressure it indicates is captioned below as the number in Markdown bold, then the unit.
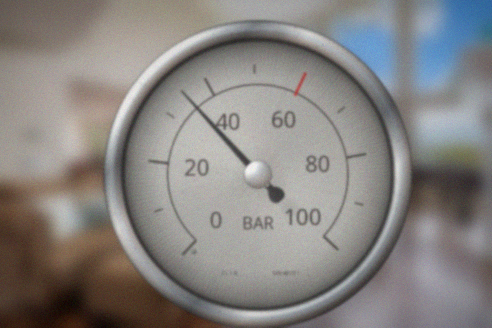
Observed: **35** bar
